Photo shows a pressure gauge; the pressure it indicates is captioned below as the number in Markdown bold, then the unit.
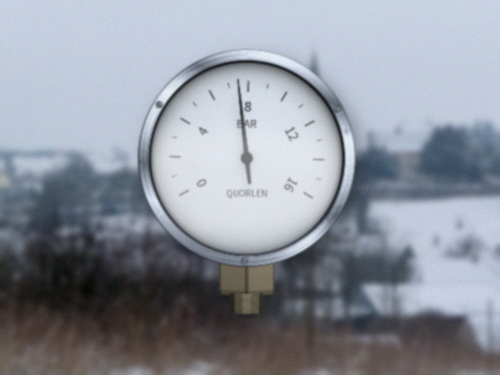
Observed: **7.5** bar
